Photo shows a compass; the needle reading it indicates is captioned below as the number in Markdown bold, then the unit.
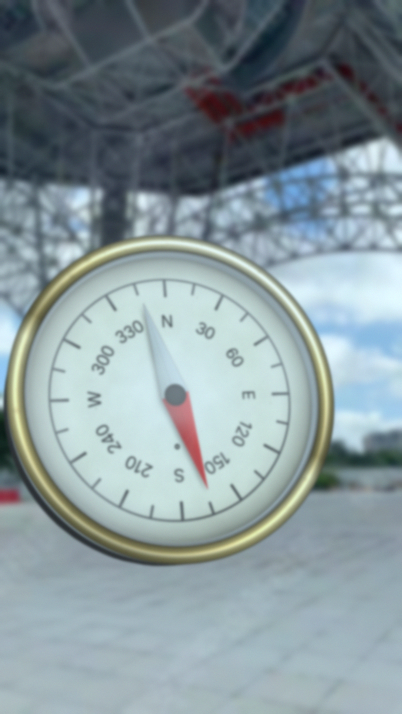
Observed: **165** °
